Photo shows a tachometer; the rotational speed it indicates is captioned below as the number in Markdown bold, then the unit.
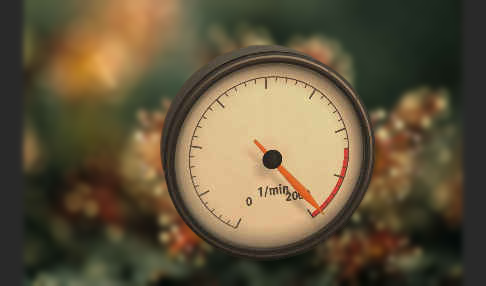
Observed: **1950** rpm
